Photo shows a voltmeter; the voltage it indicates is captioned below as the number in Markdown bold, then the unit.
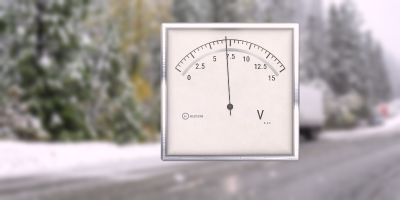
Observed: **7** V
